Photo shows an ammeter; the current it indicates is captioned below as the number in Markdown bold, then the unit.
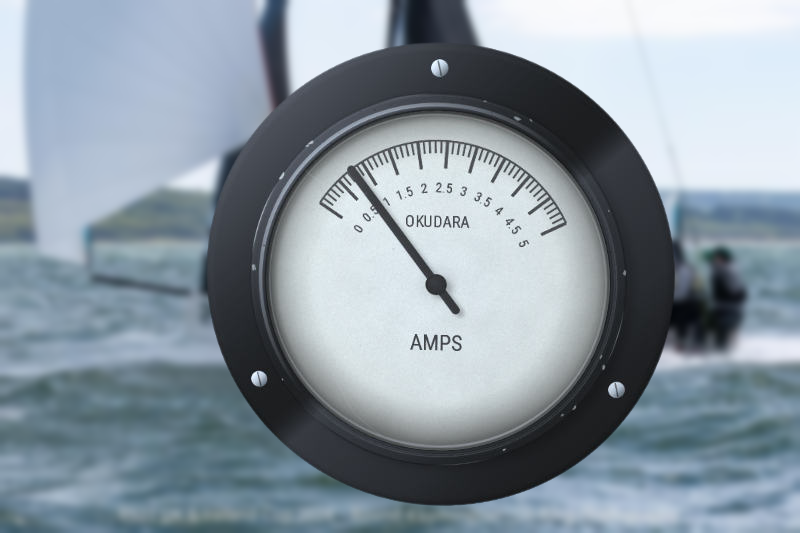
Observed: **0.8** A
